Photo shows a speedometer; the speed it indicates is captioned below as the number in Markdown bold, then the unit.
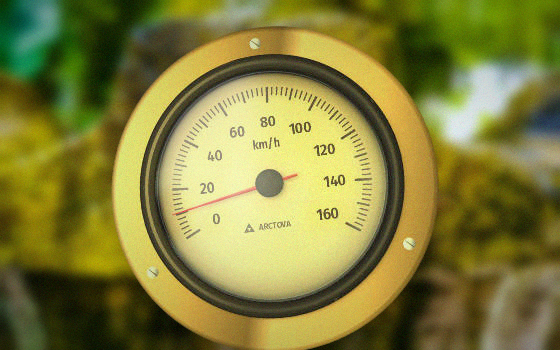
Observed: **10** km/h
